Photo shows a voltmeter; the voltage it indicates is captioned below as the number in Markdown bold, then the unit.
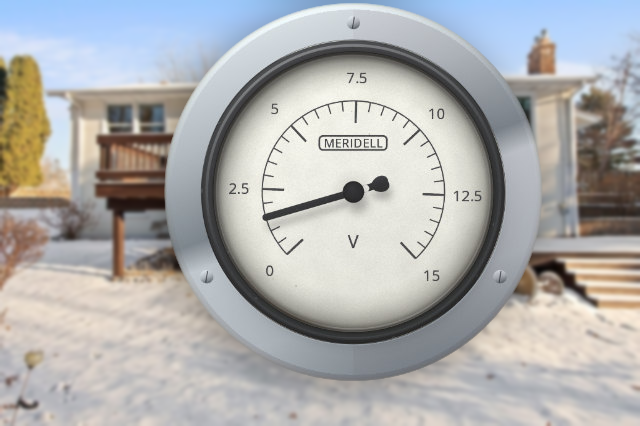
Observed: **1.5** V
